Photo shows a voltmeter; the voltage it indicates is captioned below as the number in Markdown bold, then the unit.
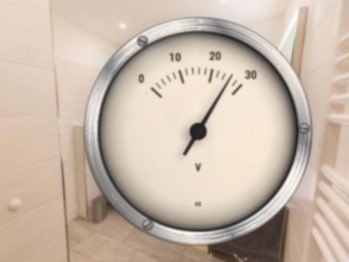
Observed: **26** V
